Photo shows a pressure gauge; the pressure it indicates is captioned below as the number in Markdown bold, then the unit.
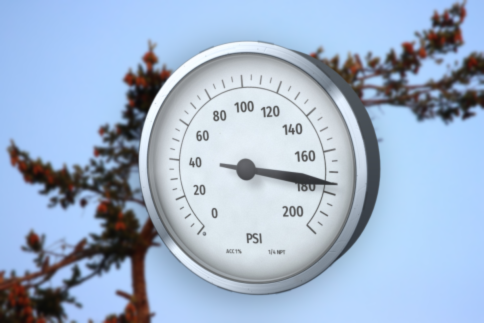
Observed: **175** psi
